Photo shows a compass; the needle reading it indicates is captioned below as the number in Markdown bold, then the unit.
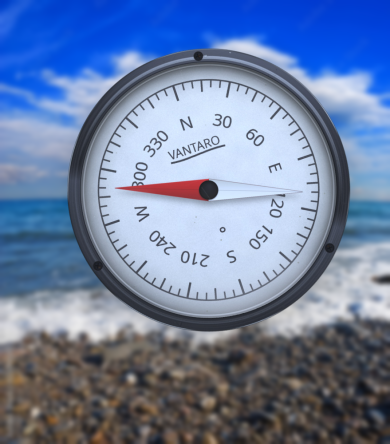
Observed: **290** °
